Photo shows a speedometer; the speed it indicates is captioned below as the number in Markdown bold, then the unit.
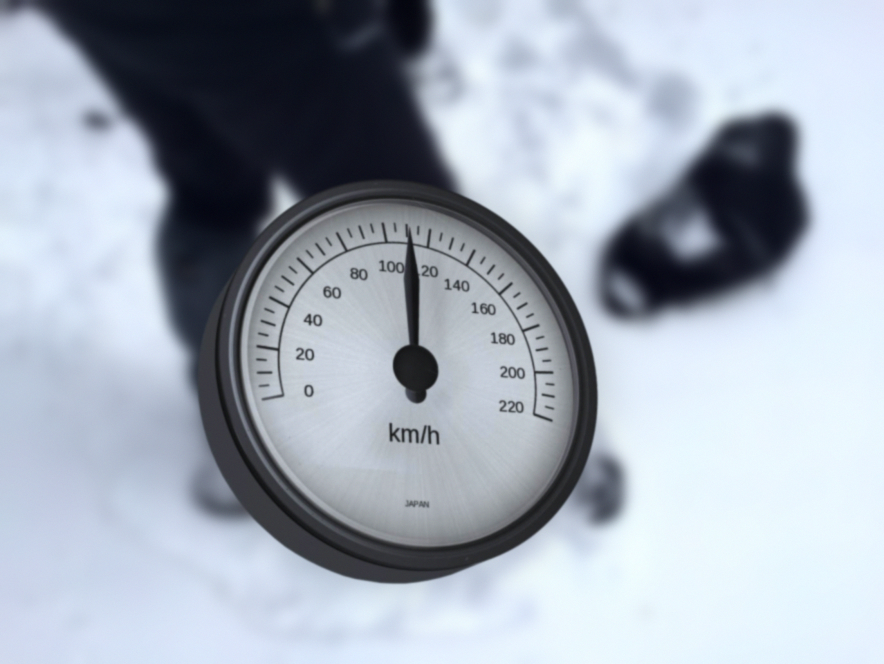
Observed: **110** km/h
